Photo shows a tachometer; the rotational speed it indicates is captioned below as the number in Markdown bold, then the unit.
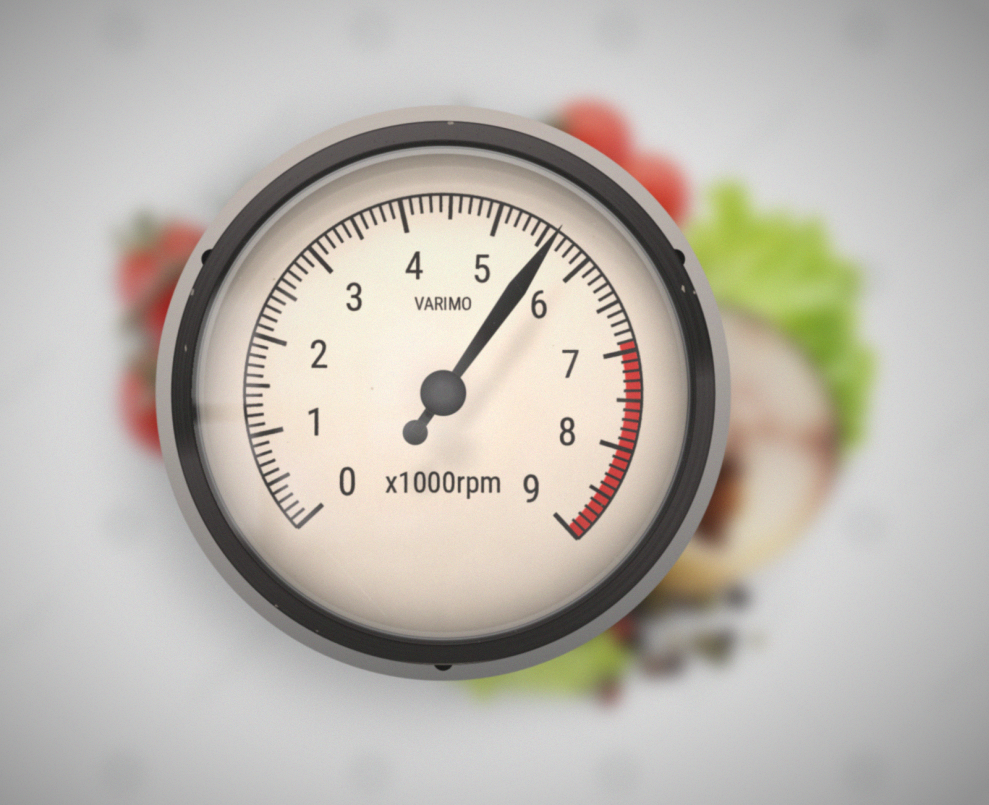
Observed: **5600** rpm
